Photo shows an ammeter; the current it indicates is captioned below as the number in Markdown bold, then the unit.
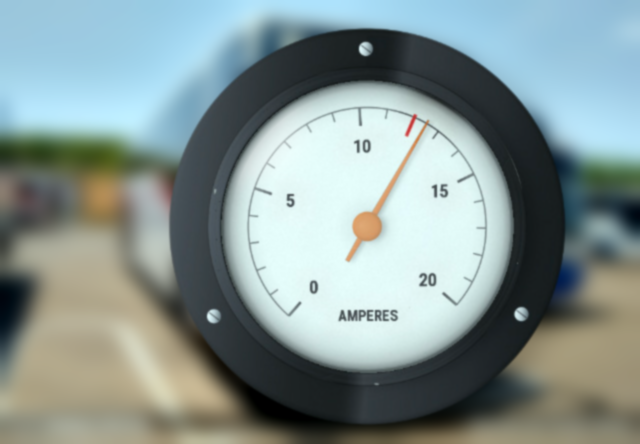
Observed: **12.5** A
